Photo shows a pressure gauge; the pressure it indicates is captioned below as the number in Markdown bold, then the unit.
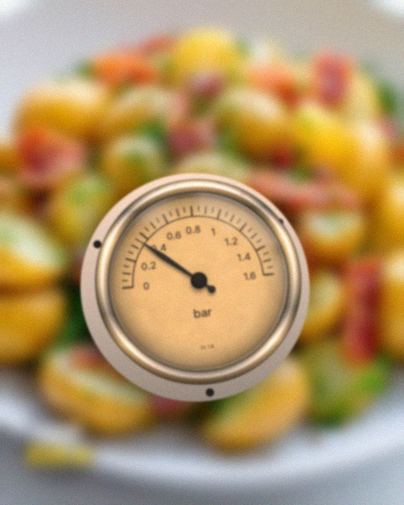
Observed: **0.35** bar
